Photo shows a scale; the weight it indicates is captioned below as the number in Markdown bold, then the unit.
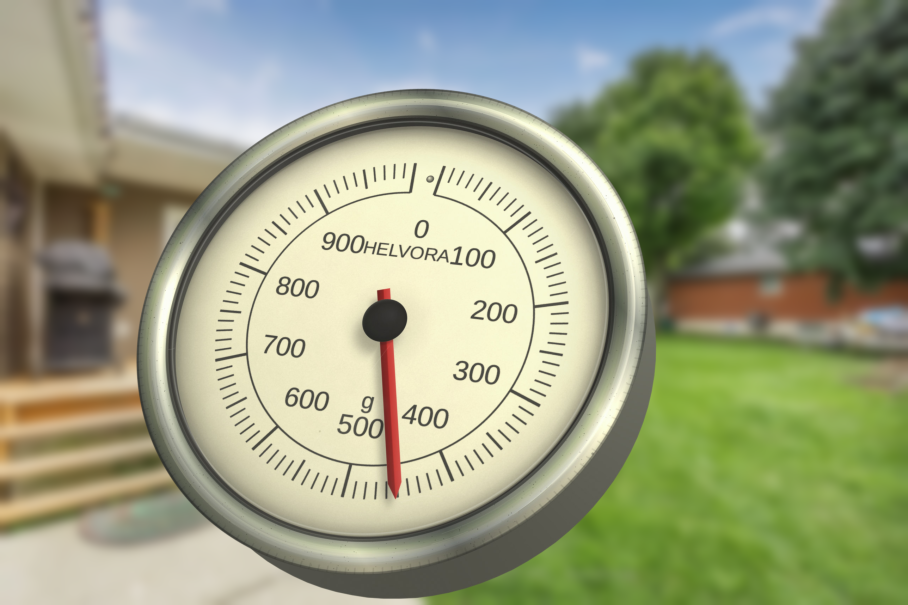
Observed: **450** g
